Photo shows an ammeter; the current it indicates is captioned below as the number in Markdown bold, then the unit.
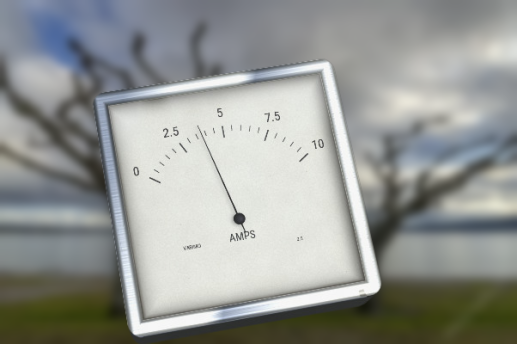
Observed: **3.75** A
